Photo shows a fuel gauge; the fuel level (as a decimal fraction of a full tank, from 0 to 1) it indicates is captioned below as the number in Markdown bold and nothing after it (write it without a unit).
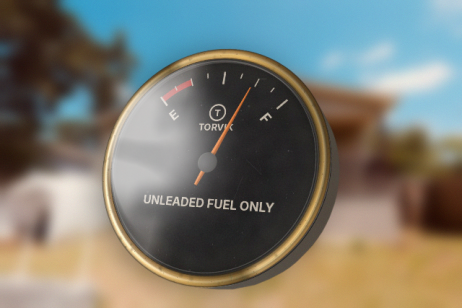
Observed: **0.75**
